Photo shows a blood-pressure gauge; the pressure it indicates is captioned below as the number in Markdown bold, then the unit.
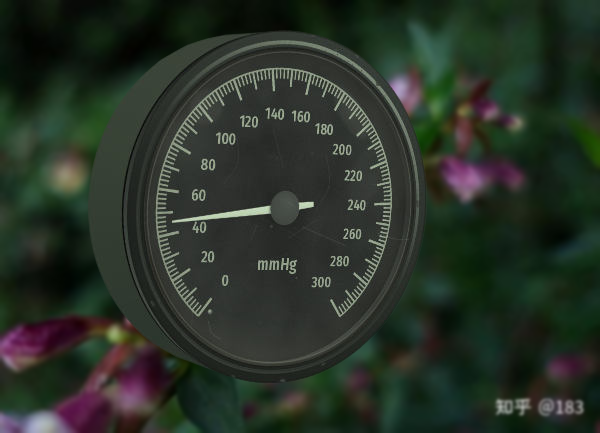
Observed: **46** mmHg
